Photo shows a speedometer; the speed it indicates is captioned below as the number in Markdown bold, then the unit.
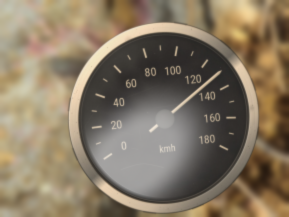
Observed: **130** km/h
